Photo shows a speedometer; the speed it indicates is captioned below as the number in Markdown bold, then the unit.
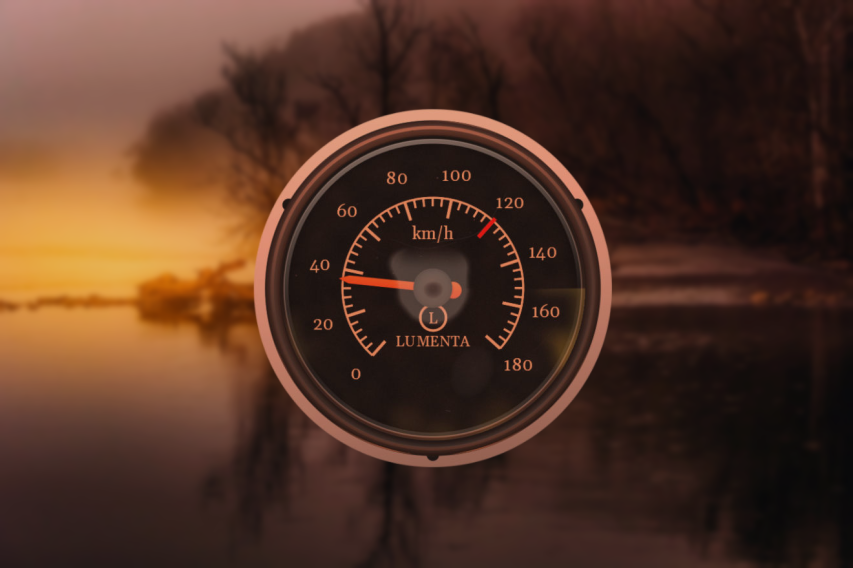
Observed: **36** km/h
